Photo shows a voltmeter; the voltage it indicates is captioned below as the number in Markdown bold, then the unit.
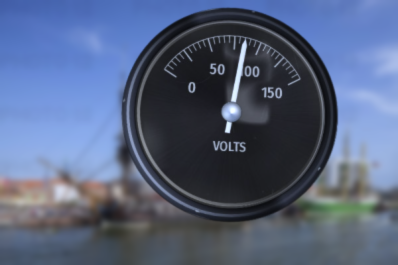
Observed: **85** V
